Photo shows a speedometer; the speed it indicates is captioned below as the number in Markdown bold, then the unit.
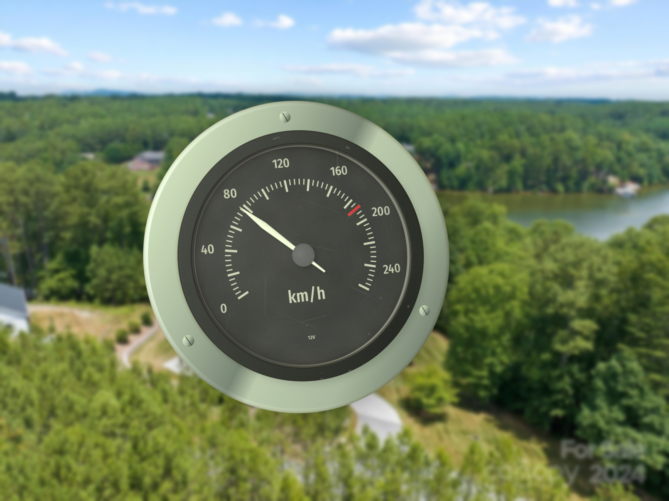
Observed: **76** km/h
